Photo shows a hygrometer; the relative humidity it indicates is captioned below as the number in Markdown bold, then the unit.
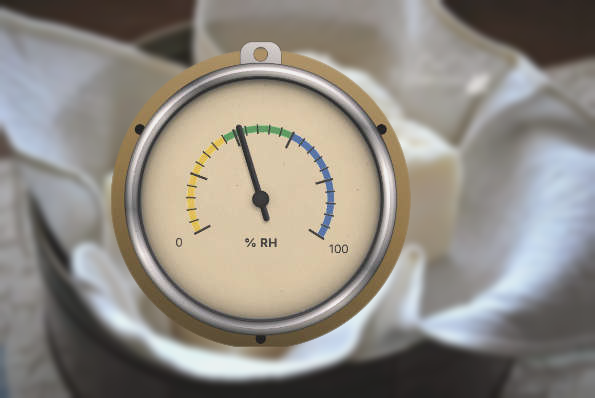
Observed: **42** %
